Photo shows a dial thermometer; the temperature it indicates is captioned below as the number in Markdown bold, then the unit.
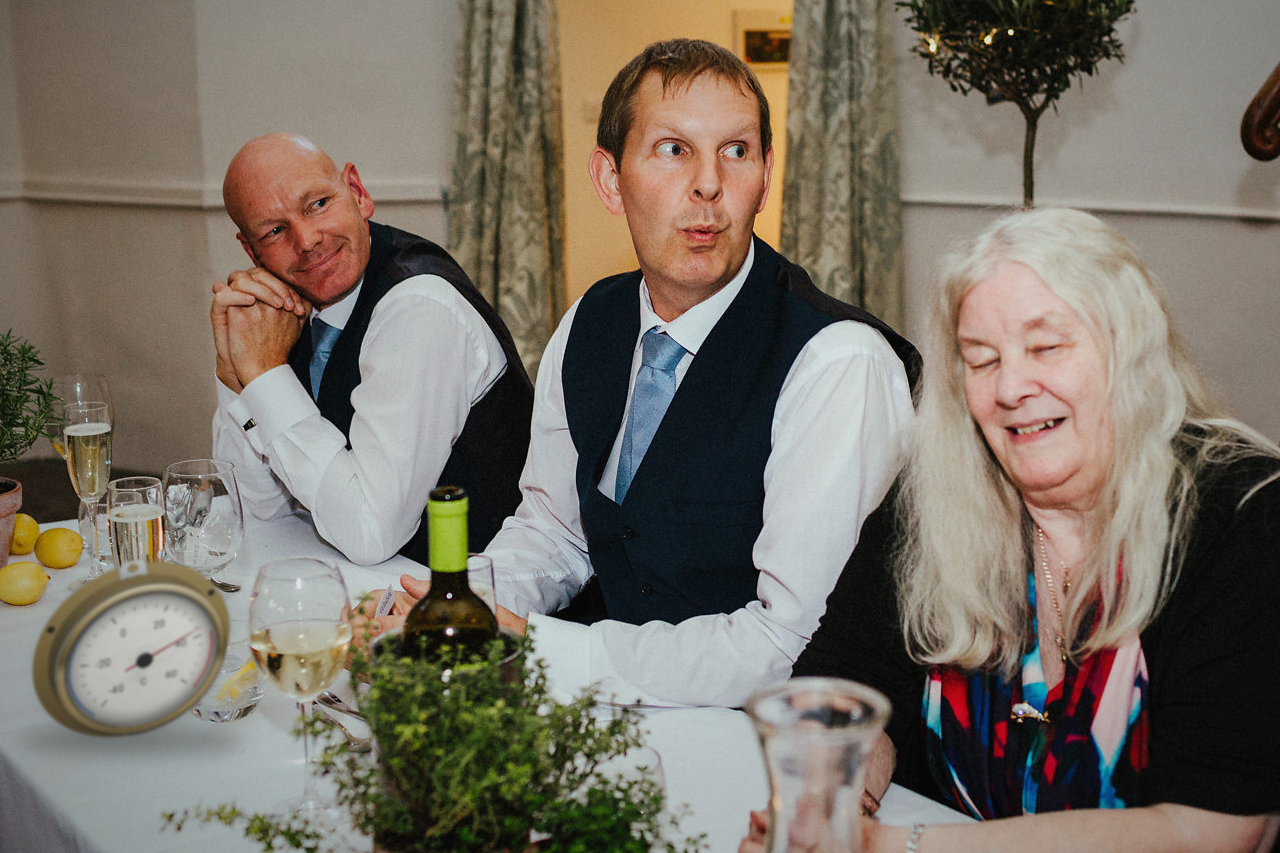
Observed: **36** °C
